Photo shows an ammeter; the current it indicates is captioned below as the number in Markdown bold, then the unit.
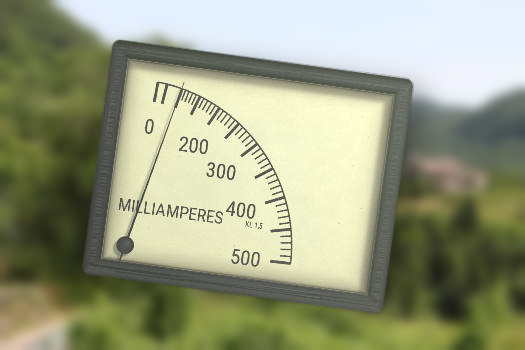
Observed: **100** mA
